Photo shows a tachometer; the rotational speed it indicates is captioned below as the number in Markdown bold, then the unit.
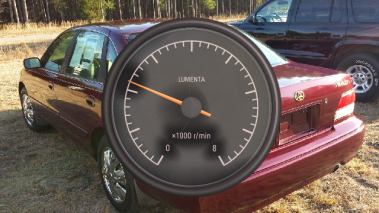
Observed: **2200** rpm
